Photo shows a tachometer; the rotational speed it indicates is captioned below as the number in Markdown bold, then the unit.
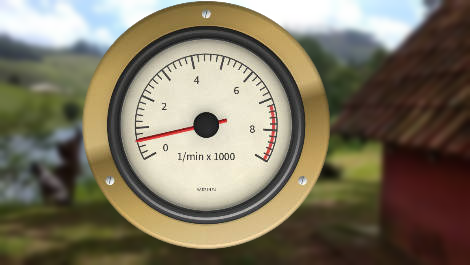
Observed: **600** rpm
